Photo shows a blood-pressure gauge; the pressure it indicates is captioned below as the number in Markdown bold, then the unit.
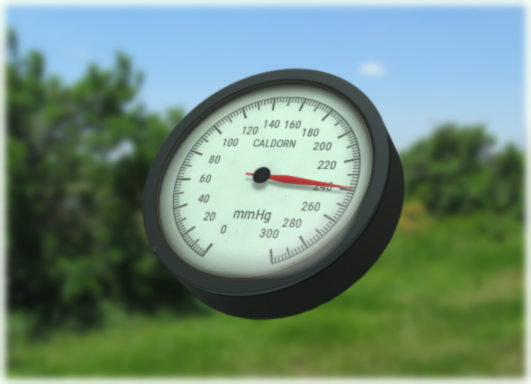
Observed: **240** mmHg
